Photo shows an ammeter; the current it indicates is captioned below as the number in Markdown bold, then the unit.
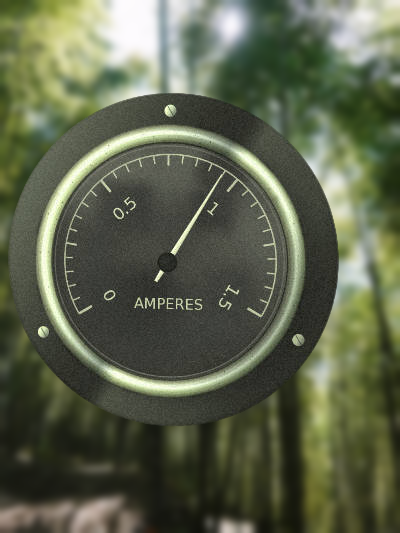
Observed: **0.95** A
